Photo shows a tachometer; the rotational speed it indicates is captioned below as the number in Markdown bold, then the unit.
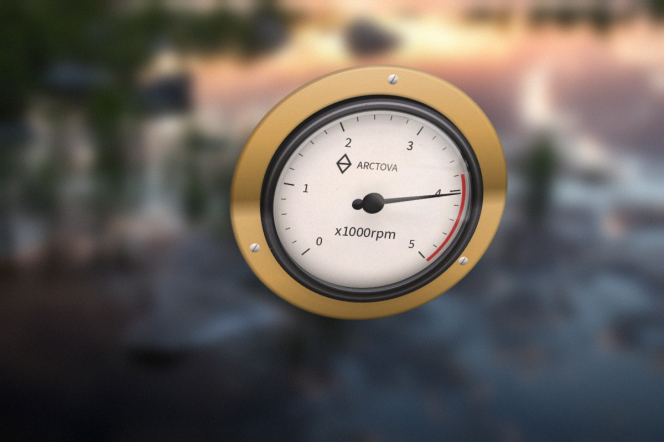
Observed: **4000** rpm
